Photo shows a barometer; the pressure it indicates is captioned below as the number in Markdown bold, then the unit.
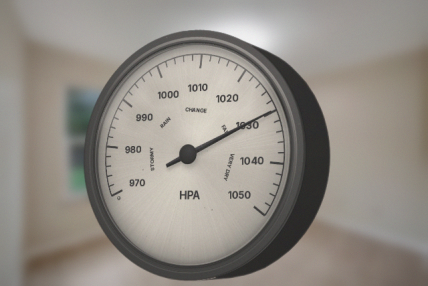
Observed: **1030** hPa
